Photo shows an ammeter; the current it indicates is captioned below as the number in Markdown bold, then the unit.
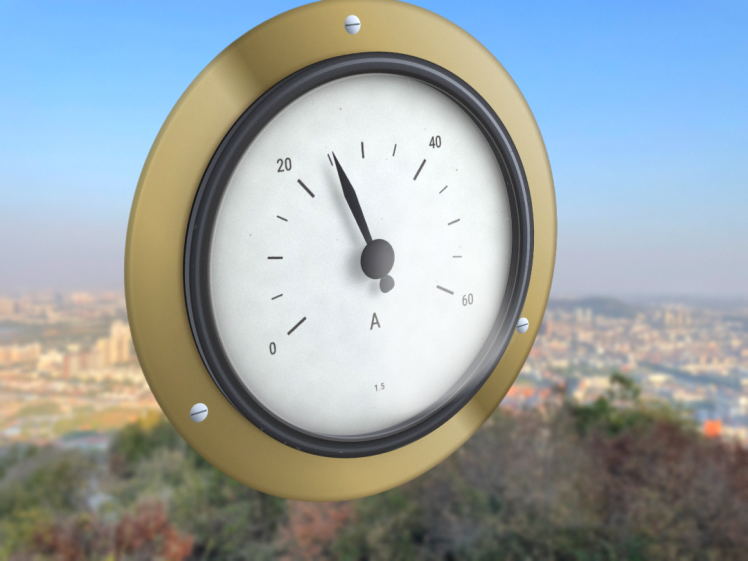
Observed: **25** A
